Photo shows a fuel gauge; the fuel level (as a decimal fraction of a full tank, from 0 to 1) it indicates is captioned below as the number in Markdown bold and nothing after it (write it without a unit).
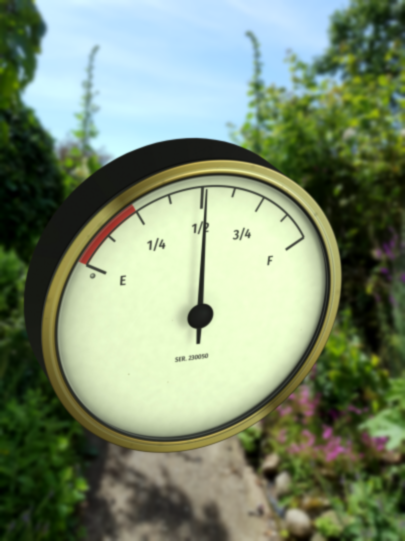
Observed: **0.5**
